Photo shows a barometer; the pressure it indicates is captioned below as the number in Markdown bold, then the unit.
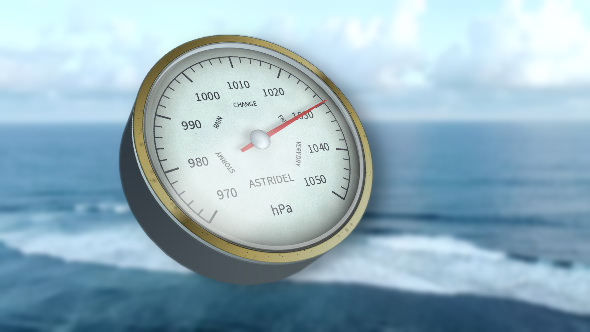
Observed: **1030** hPa
